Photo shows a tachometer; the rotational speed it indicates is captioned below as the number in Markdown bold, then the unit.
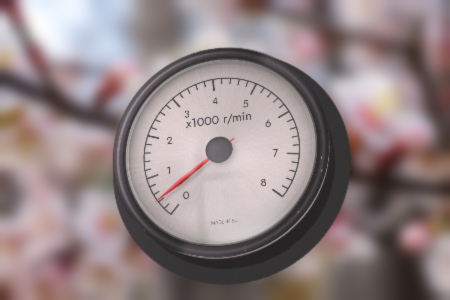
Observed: **400** rpm
